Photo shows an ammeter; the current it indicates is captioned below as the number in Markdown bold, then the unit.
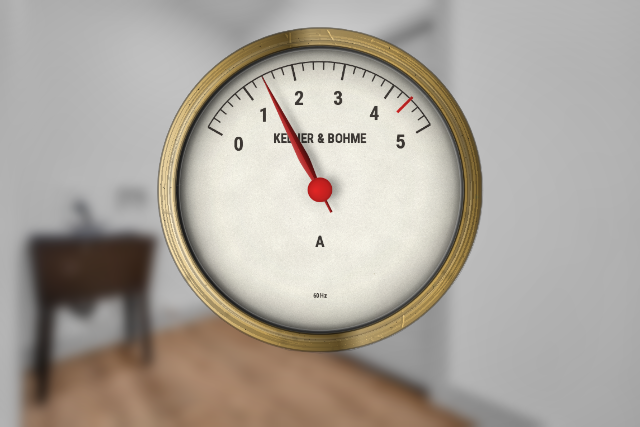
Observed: **1.4** A
